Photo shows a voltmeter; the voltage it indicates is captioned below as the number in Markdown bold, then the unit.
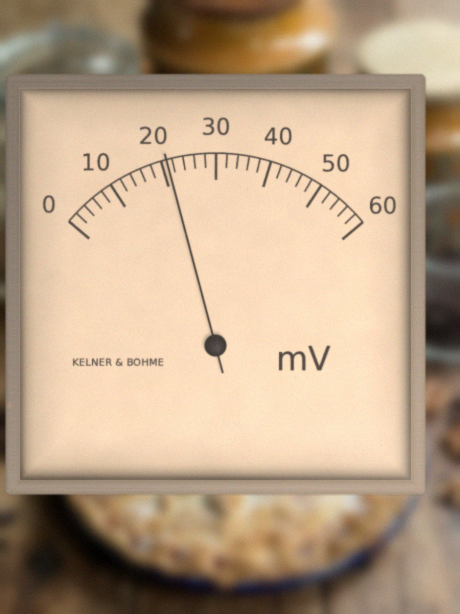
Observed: **21** mV
